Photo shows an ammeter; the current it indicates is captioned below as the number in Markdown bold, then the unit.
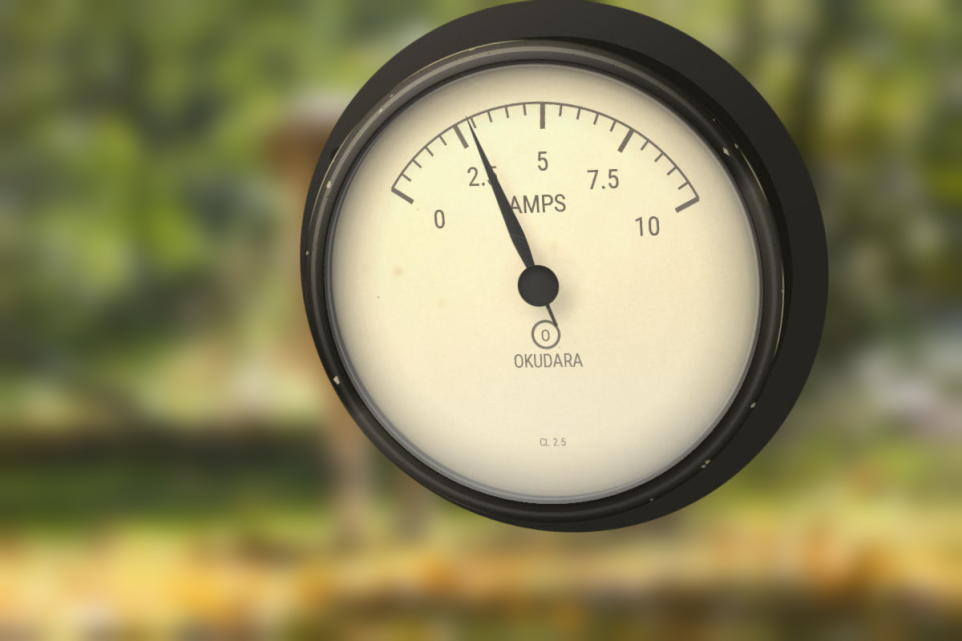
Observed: **3** A
